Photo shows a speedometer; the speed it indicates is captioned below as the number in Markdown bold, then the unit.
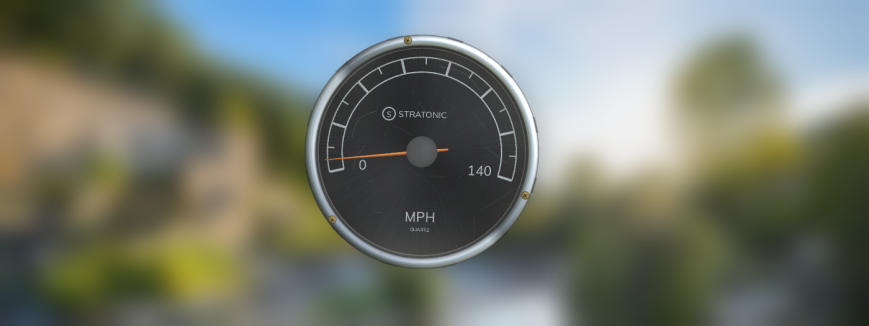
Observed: **5** mph
